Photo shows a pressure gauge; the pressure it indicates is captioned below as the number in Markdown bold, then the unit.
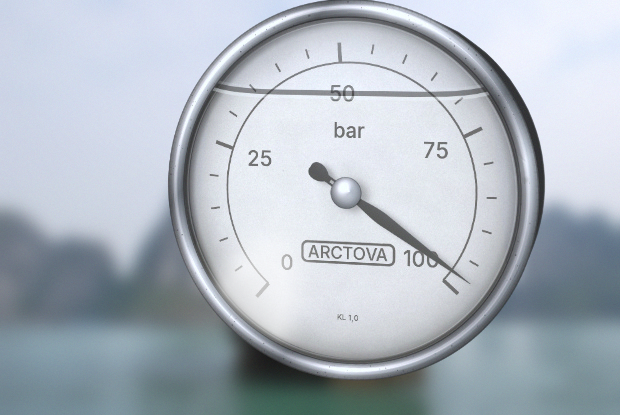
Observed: **97.5** bar
